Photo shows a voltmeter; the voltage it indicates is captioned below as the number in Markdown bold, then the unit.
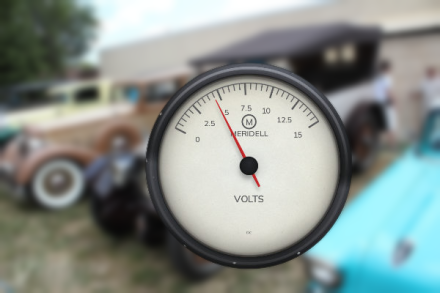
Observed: **4.5** V
